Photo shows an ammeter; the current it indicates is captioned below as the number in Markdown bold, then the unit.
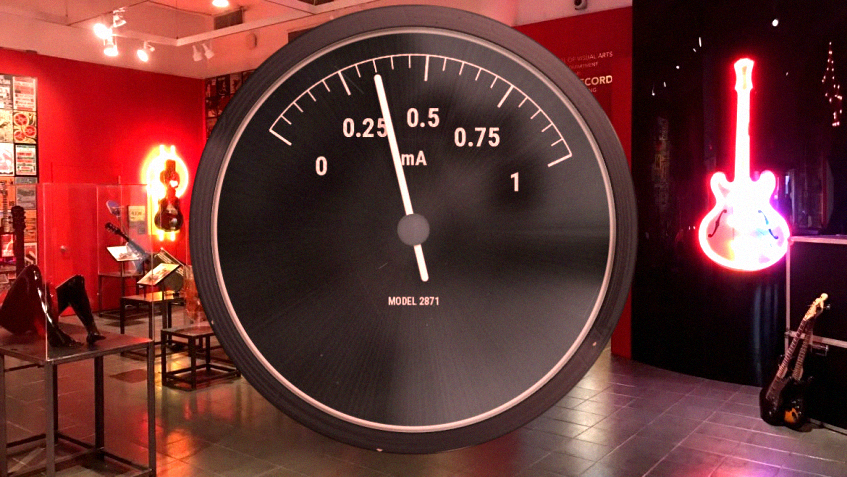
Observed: **0.35** mA
